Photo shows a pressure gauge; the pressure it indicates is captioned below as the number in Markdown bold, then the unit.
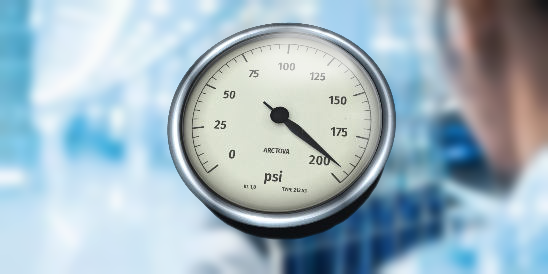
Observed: **195** psi
